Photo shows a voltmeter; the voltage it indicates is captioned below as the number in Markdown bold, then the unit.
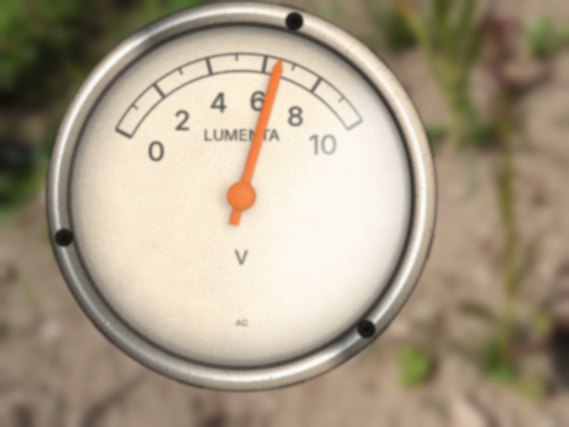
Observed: **6.5** V
